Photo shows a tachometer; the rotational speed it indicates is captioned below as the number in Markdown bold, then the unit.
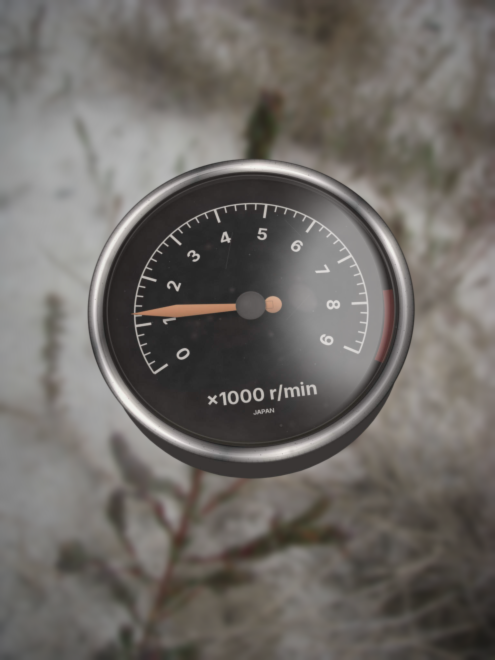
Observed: **1200** rpm
